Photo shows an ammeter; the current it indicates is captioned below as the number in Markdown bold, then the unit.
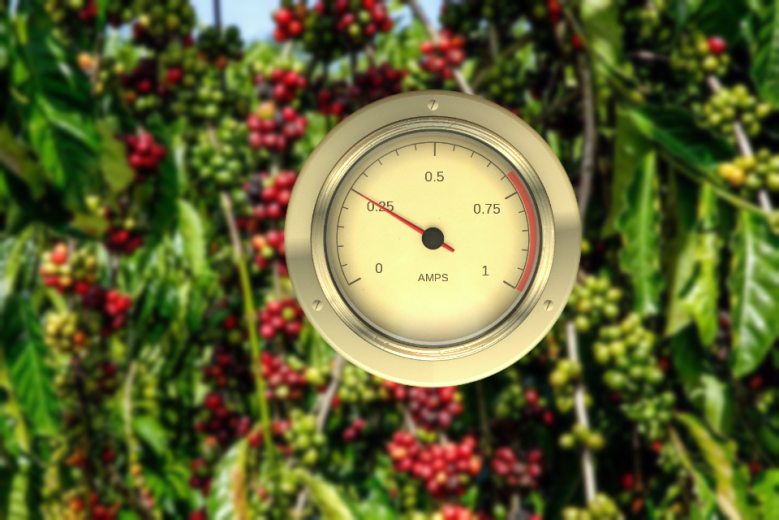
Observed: **0.25** A
